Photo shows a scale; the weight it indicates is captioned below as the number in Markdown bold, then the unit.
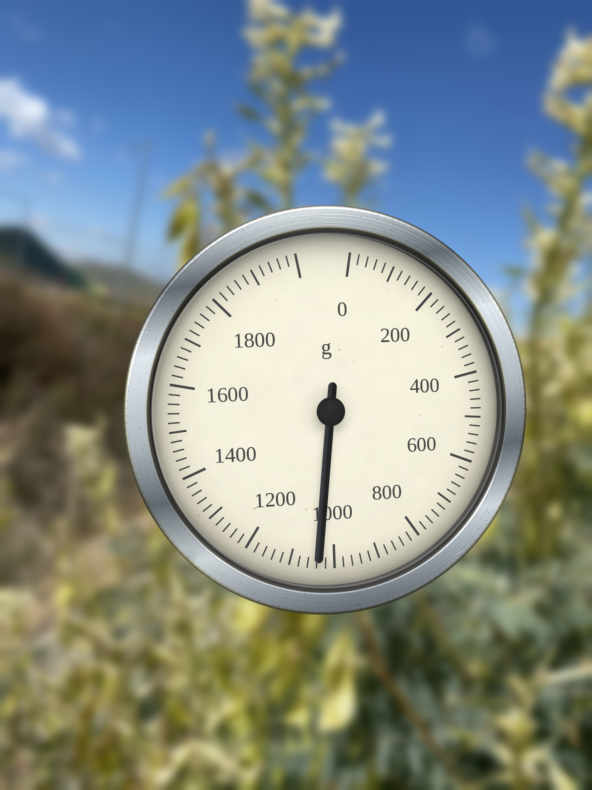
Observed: **1040** g
